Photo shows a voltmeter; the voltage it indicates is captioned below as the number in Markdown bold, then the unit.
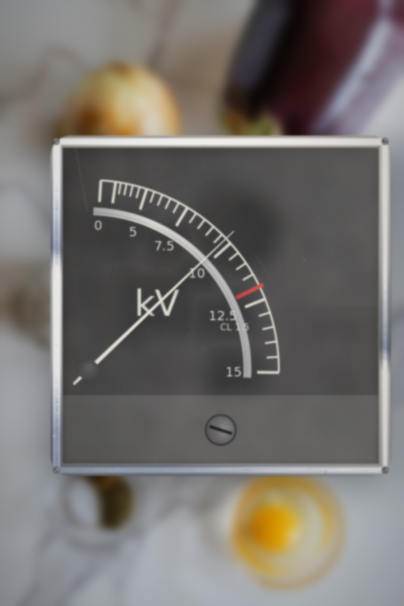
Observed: **9.75** kV
